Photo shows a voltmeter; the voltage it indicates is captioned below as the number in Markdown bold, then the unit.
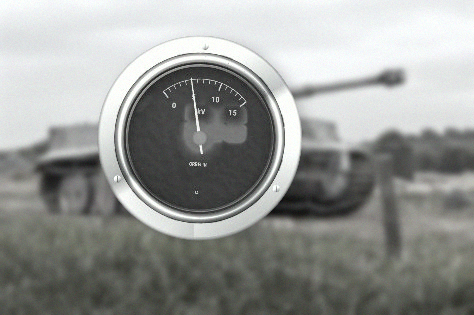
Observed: **5** kV
